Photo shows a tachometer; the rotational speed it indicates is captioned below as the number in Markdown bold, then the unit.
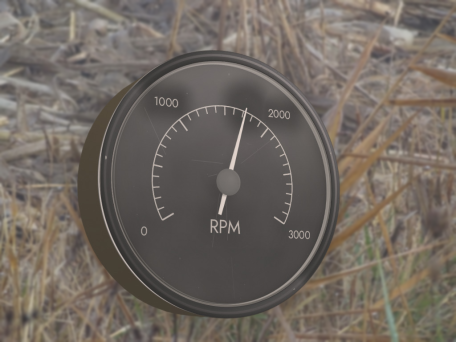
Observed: **1700** rpm
